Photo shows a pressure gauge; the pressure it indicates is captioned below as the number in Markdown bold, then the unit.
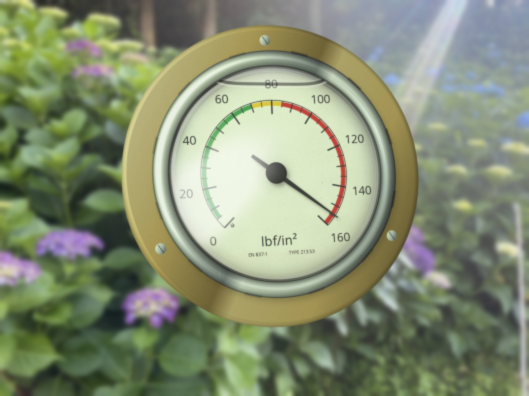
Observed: **155** psi
